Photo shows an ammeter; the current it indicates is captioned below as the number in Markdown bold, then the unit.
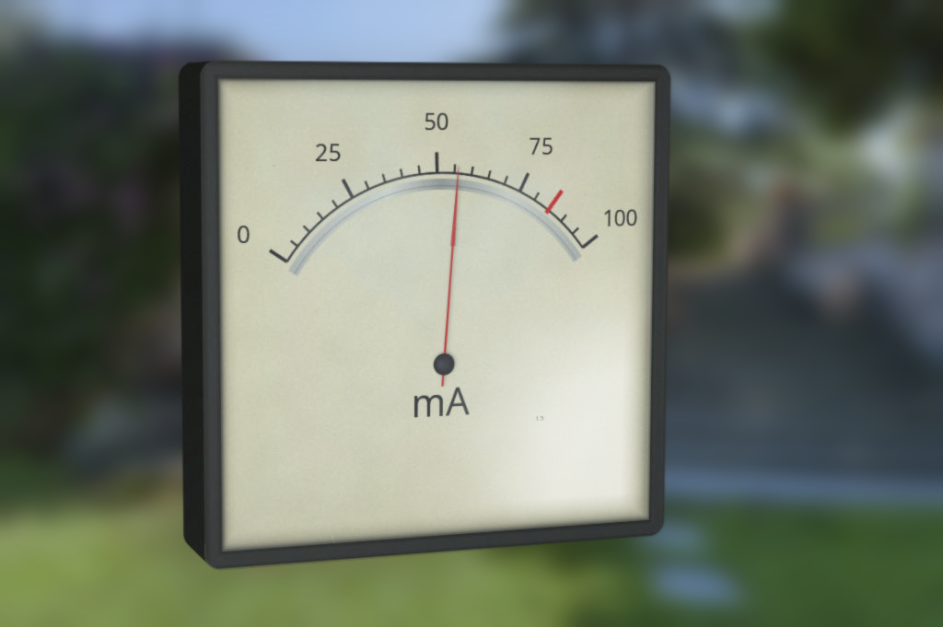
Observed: **55** mA
